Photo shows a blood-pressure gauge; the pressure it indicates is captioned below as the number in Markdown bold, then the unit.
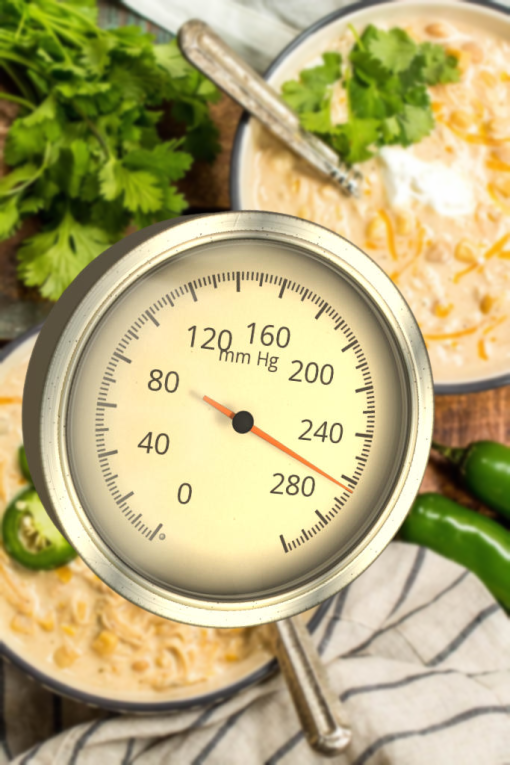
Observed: **264** mmHg
